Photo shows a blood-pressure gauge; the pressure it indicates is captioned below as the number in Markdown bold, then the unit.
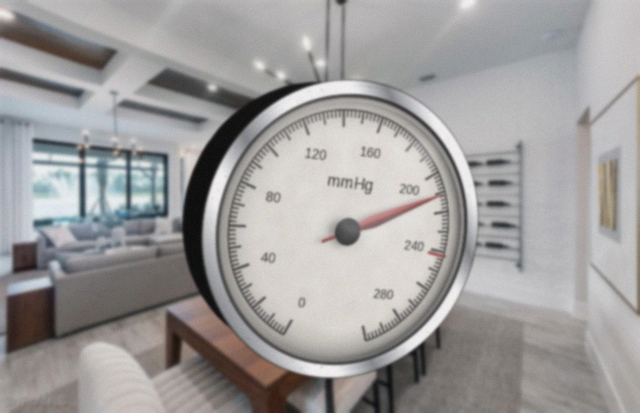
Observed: **210** mmHg
